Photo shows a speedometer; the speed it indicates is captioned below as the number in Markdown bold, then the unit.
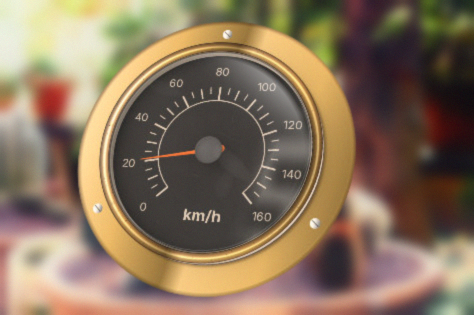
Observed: **20** km/h
